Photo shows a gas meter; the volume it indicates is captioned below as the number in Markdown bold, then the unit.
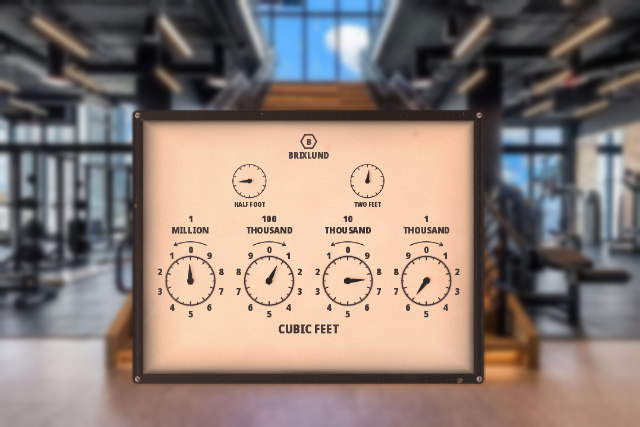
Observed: **7600** ft³
